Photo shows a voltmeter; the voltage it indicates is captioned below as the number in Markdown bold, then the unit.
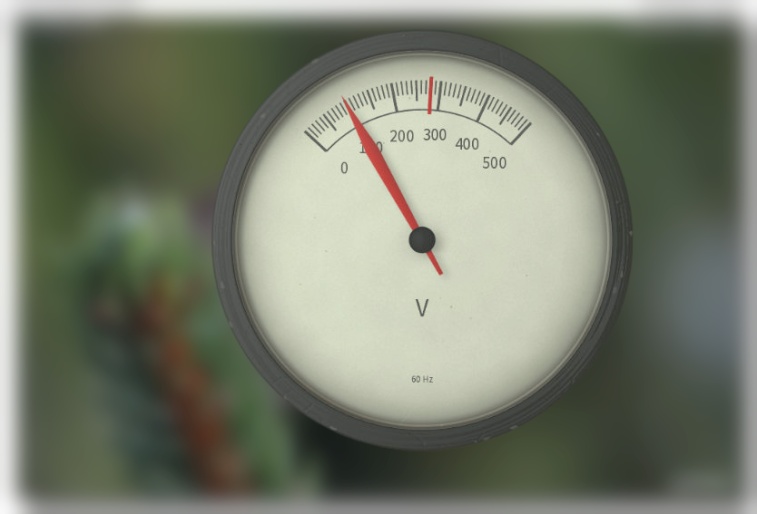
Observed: **100** V
